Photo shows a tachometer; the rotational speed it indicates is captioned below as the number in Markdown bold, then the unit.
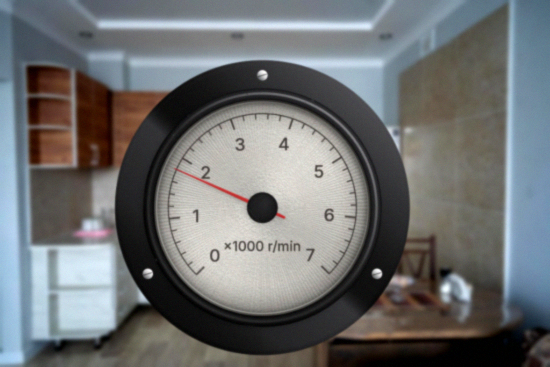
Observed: **1800** rpm
